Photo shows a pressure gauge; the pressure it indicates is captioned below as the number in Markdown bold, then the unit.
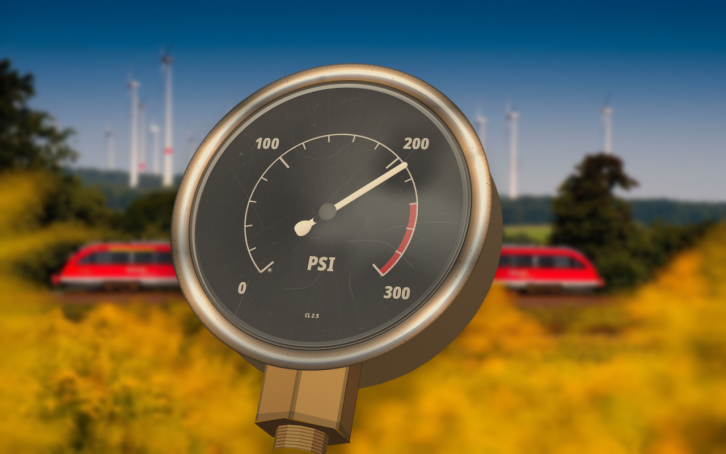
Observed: **210** psi
